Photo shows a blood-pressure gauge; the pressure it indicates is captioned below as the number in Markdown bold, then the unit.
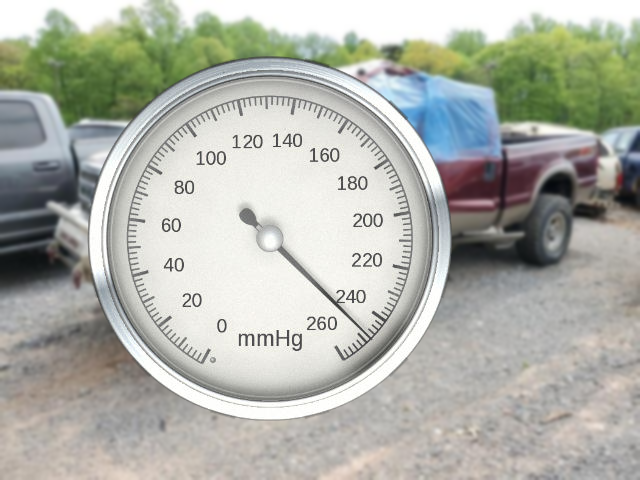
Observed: **248** mmHg
